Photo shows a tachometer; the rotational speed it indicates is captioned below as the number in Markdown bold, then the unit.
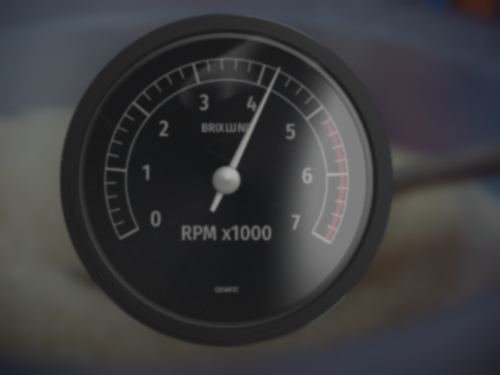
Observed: **4200** rpm
